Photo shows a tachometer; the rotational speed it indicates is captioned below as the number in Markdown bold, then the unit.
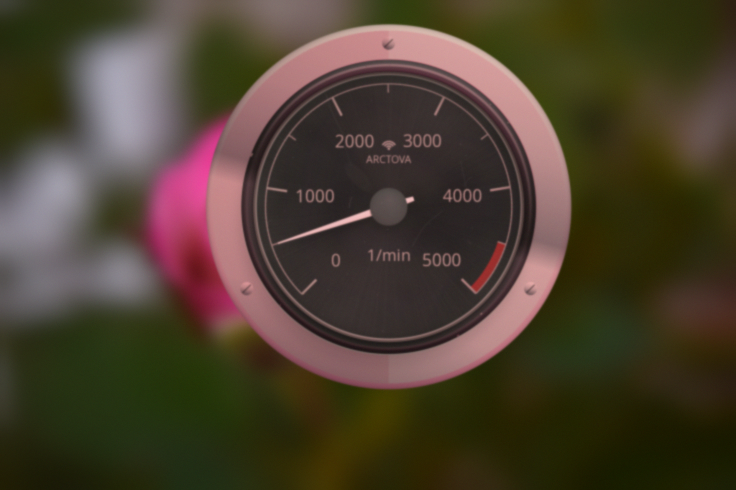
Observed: **500** rpm
